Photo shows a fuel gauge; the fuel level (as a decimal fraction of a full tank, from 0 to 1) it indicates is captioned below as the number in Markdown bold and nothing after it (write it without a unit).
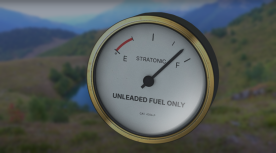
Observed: **0.875**
